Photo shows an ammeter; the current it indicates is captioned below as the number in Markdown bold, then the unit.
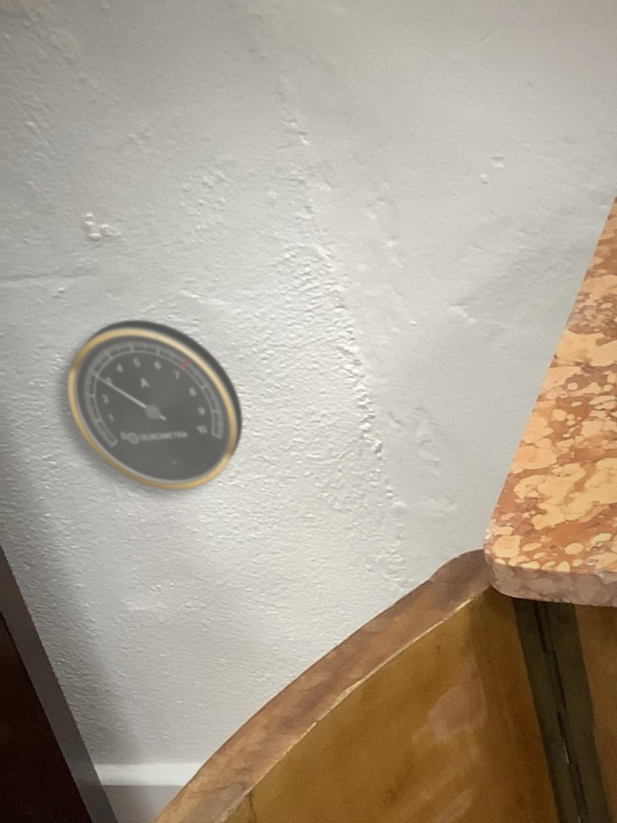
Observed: **3** A
